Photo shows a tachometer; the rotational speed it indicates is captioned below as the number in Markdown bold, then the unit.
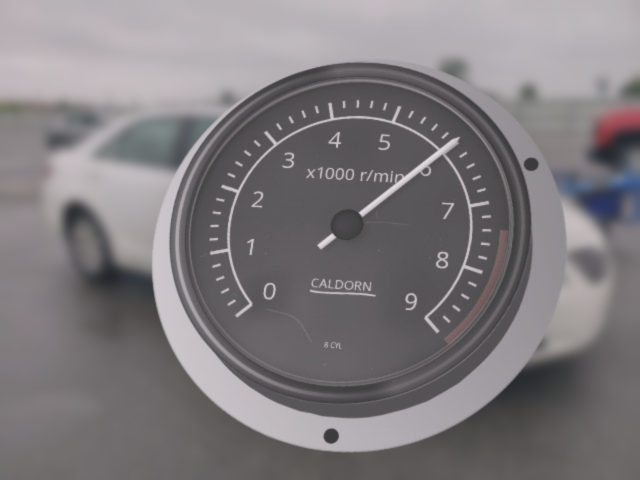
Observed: **6000** rpm
